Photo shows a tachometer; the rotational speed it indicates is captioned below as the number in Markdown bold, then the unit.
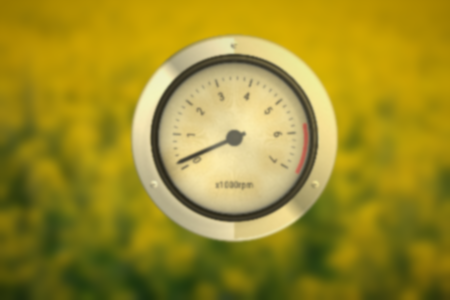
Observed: **200** rpm
